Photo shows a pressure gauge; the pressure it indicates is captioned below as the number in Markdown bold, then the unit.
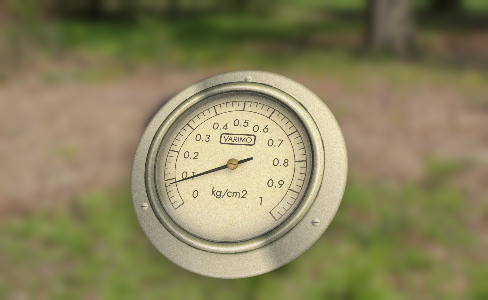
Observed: **0.08** kg/cm²
